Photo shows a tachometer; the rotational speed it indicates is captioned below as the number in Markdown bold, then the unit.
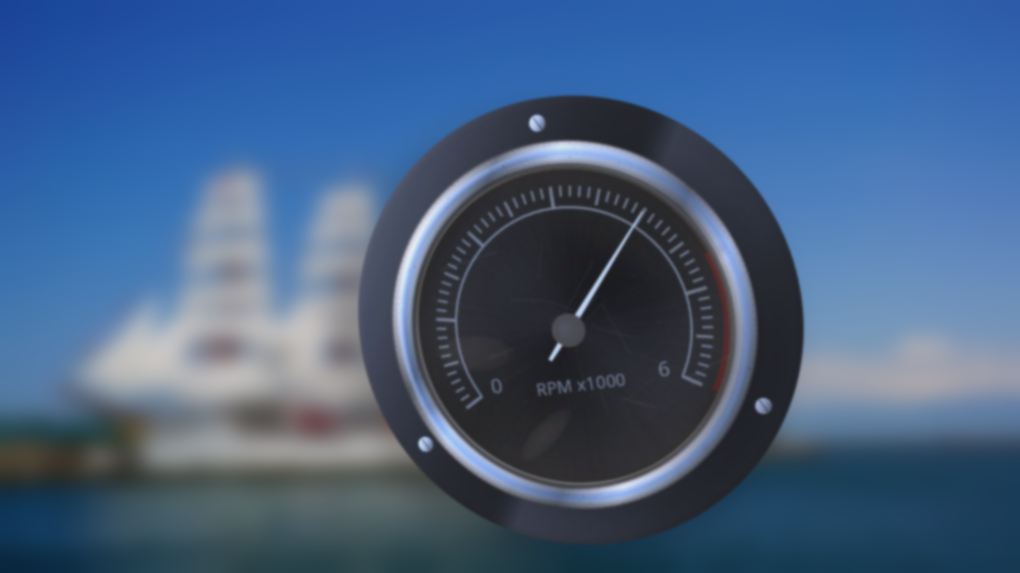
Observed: **4000** rpm
